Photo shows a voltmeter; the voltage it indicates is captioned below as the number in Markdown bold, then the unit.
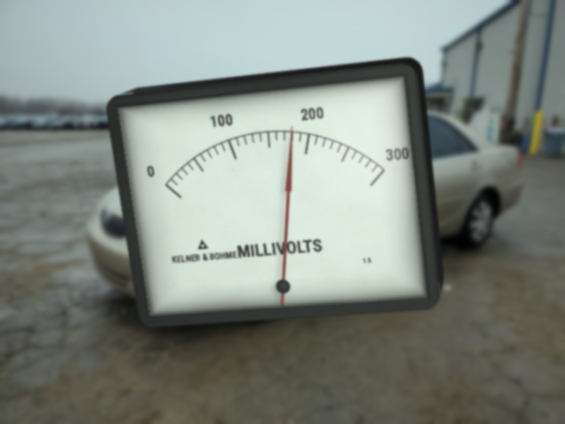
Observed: **180** mV
